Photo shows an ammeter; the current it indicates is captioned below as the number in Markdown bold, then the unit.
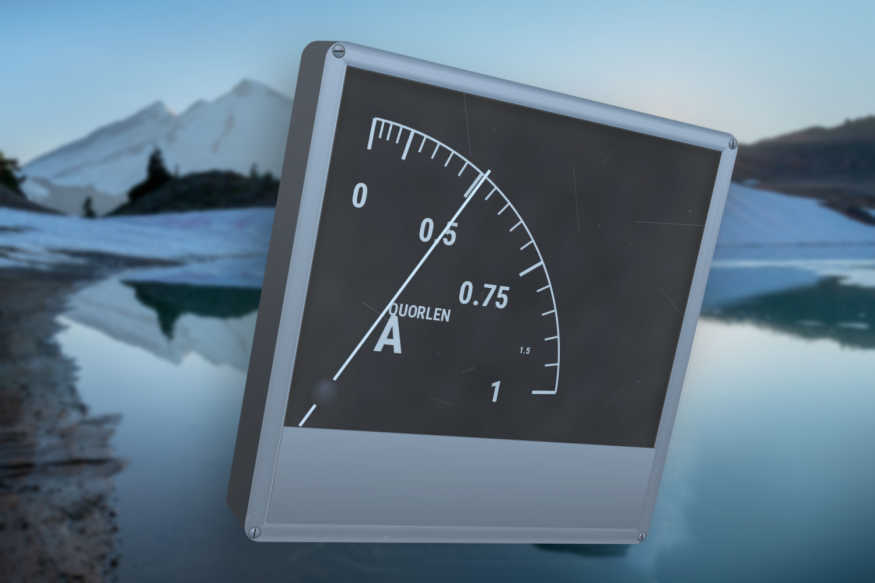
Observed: **0.5** A
